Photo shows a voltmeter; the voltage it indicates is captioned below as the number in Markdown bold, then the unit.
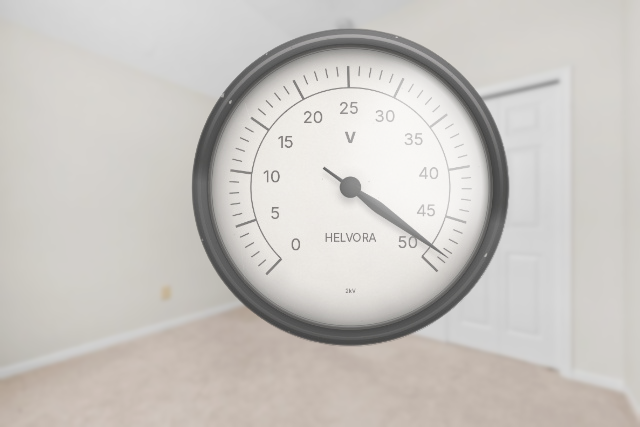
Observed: **48.5** V
